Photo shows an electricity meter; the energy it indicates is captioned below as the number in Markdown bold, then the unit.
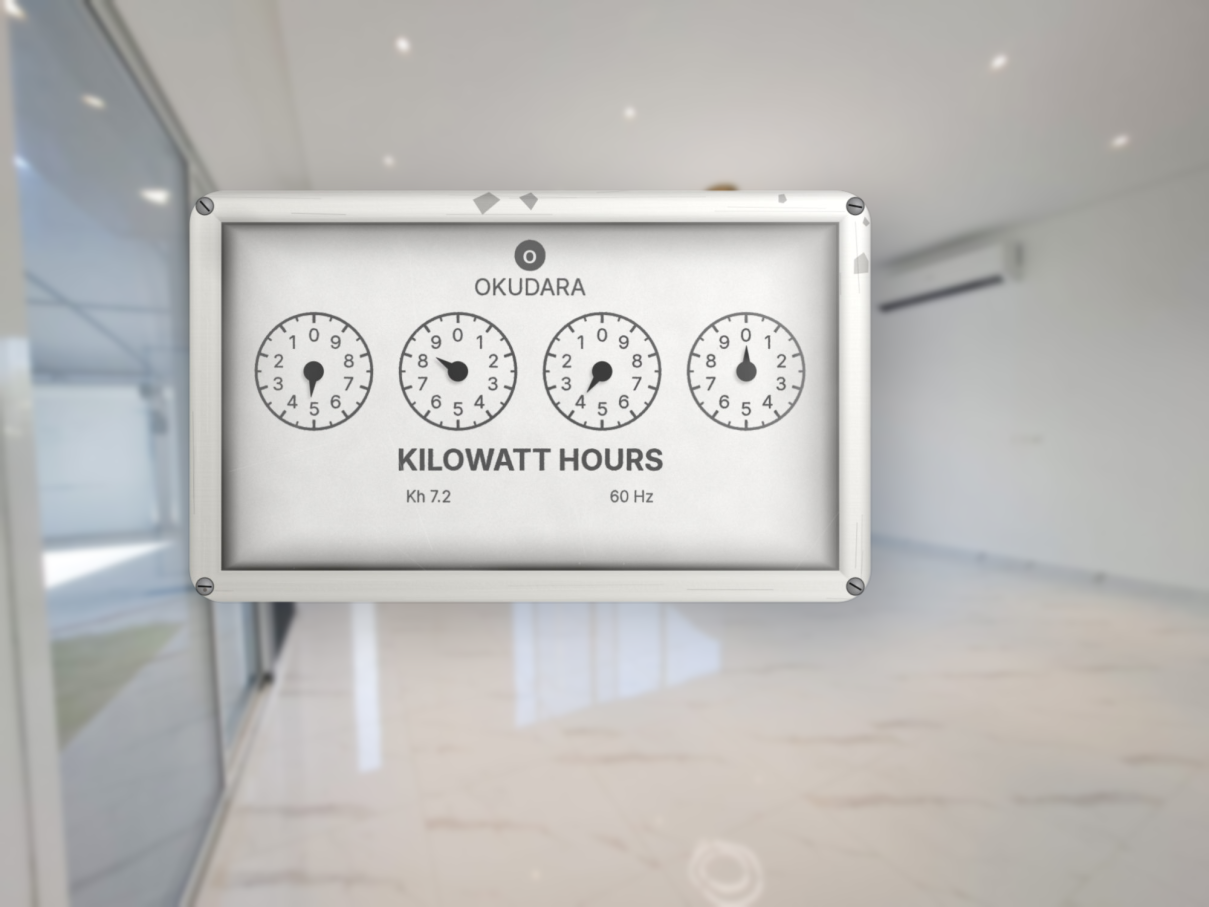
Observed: **4840** kWh
